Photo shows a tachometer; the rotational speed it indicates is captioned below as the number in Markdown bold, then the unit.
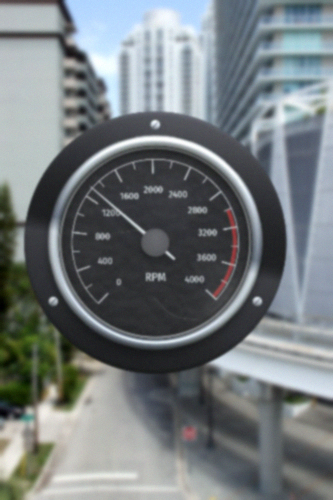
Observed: **1300** rpm
